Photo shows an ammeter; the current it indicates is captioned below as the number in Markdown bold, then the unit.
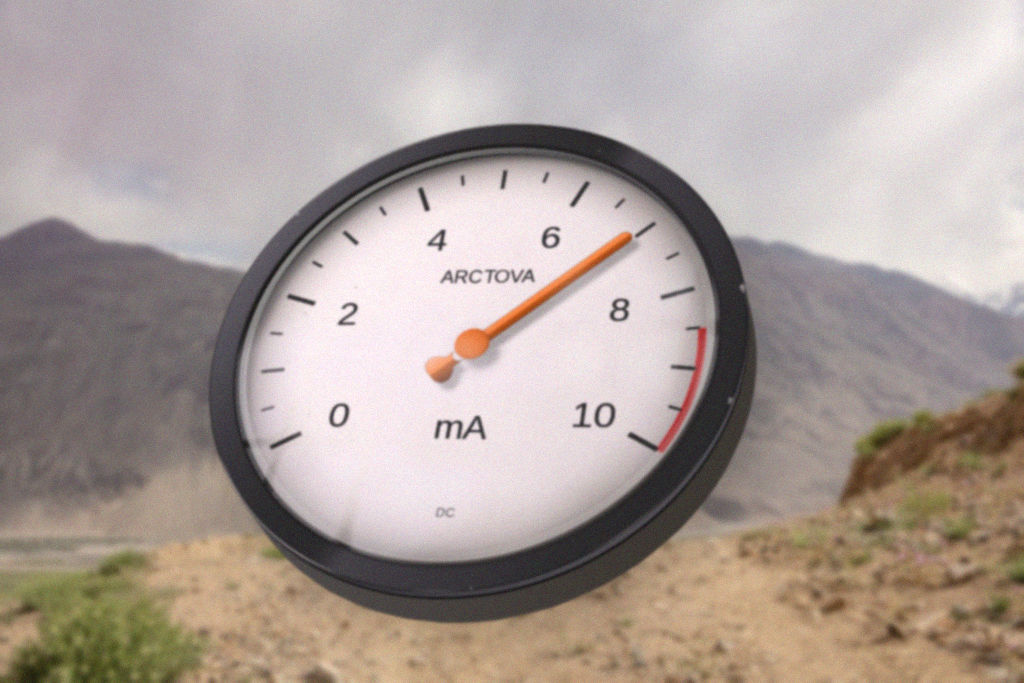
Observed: **7** mA
